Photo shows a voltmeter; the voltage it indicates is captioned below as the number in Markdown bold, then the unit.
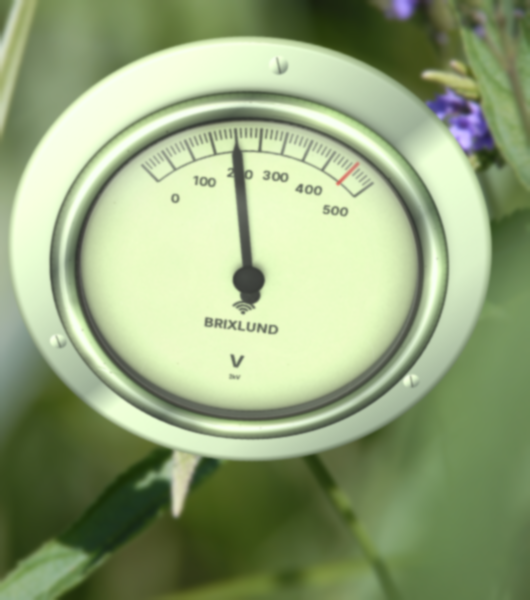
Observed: **200** V
